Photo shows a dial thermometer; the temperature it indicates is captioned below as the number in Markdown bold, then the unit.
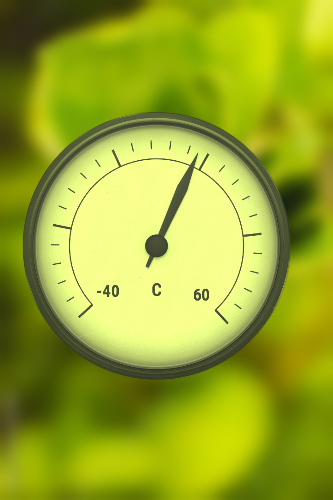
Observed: **18** °C
